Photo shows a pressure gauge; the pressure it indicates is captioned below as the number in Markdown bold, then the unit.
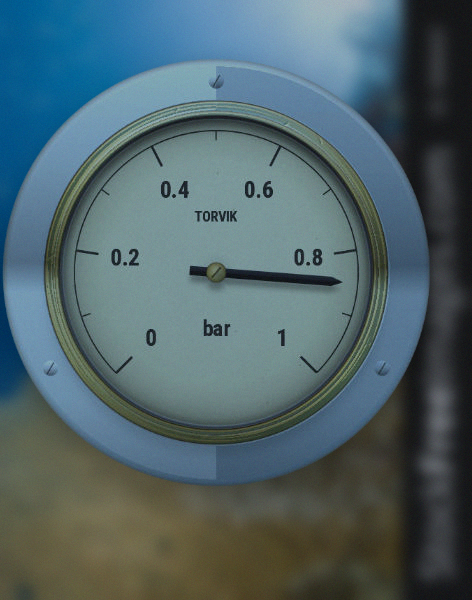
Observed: **0.85** bar
